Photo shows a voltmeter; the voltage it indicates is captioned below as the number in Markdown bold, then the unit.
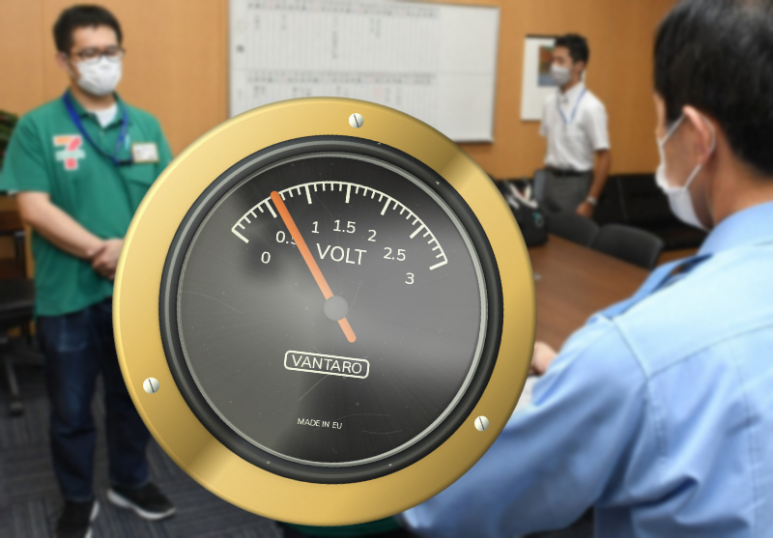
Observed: **0.6** V
